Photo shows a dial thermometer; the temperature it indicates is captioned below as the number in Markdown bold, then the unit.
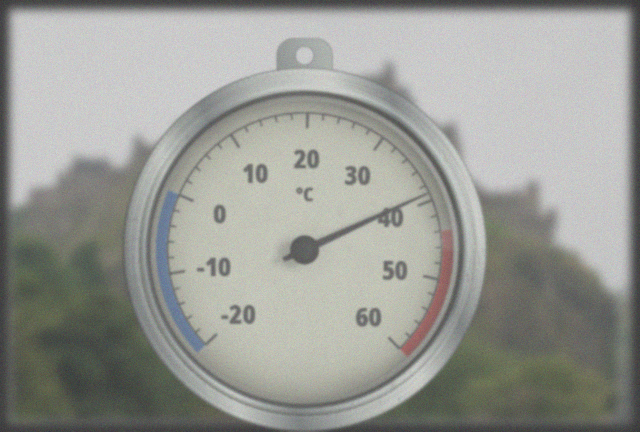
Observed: **39** °C
